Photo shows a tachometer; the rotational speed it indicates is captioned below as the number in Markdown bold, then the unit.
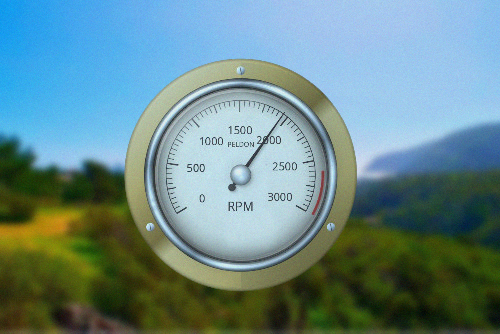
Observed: **1950** rpm
